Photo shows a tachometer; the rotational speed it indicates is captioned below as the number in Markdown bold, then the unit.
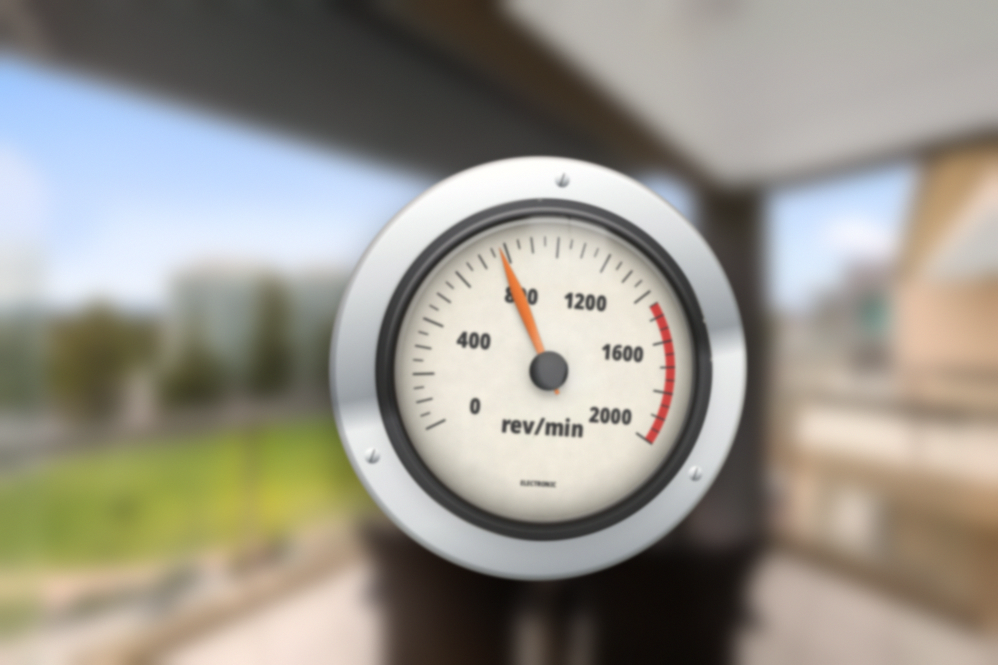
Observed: **775** rpm
